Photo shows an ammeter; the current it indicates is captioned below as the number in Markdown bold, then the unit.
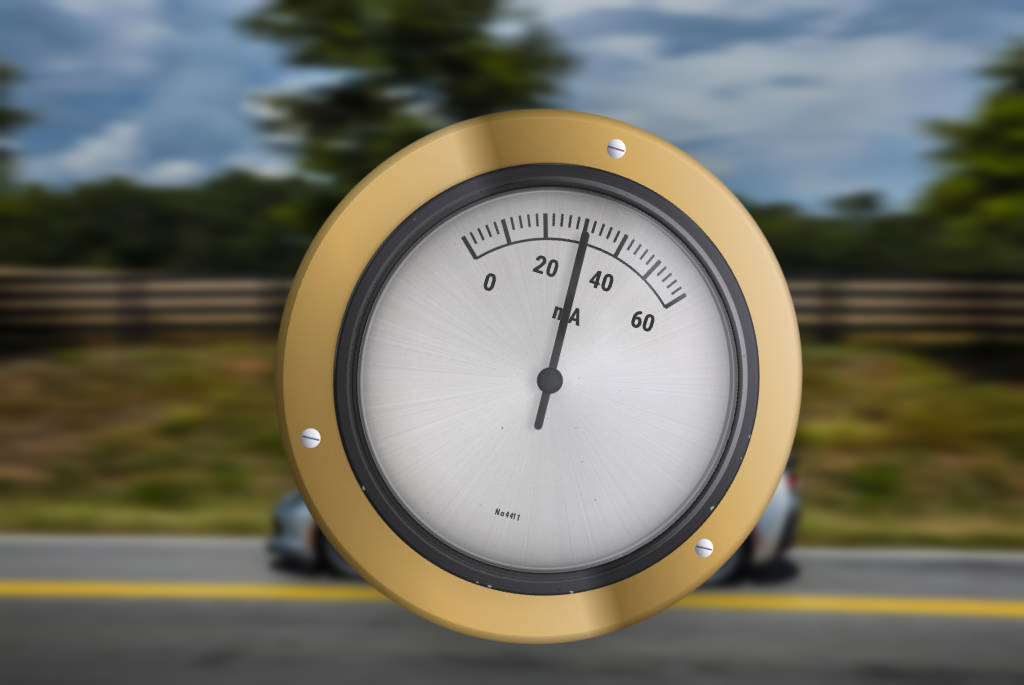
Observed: **30** mA
